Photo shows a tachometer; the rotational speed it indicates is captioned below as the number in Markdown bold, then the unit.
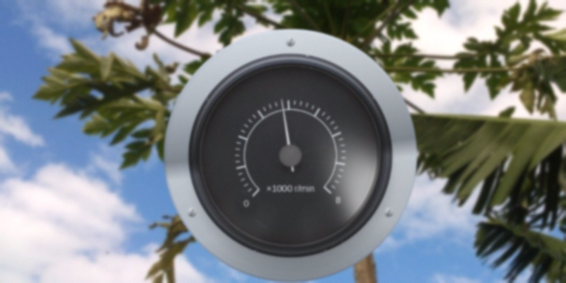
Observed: **3800** rpm
